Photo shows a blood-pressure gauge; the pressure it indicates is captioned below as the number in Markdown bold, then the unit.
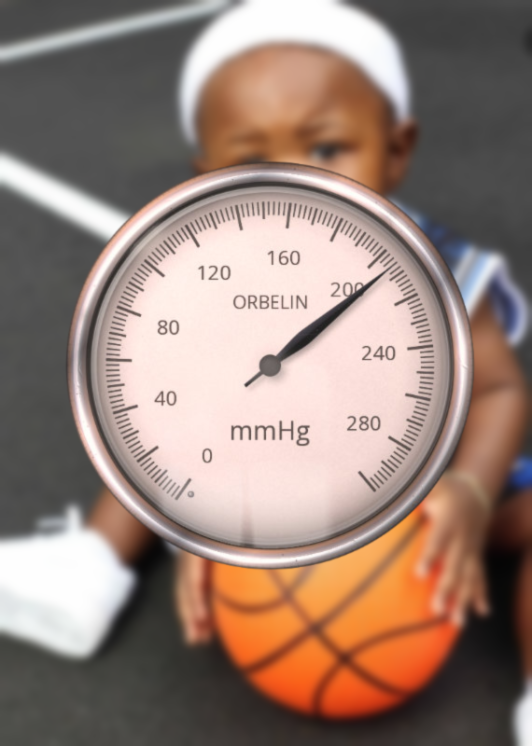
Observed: **206** mmHg
